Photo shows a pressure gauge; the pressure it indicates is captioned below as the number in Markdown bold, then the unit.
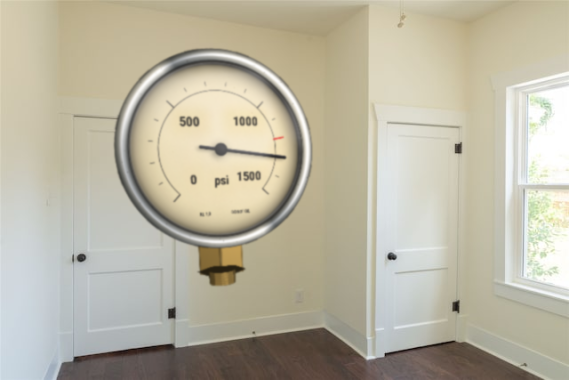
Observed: **1300** psi
